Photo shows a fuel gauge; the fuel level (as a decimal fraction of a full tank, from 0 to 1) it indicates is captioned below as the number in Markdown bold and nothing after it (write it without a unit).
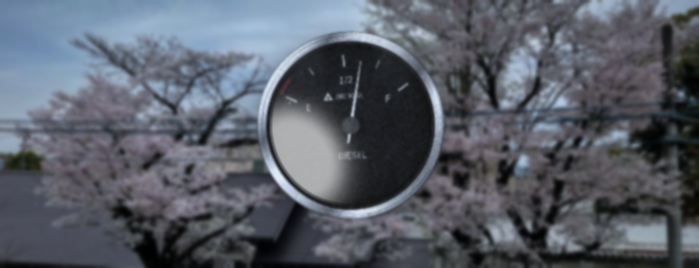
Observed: **0.625**
